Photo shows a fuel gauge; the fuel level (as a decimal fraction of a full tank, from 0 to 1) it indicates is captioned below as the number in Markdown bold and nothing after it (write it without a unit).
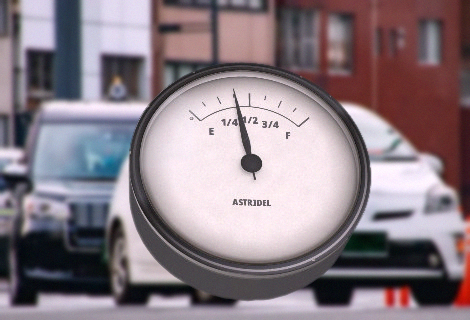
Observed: **0.375**
